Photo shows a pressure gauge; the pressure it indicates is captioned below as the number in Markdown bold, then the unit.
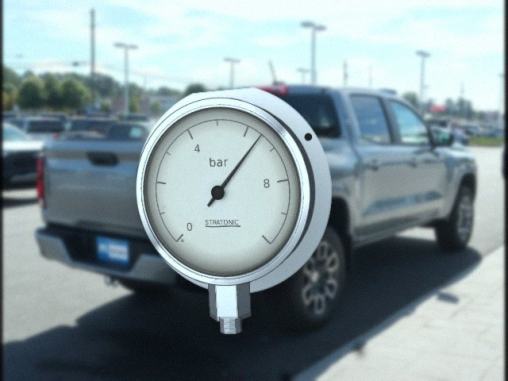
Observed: **6.5** bar
